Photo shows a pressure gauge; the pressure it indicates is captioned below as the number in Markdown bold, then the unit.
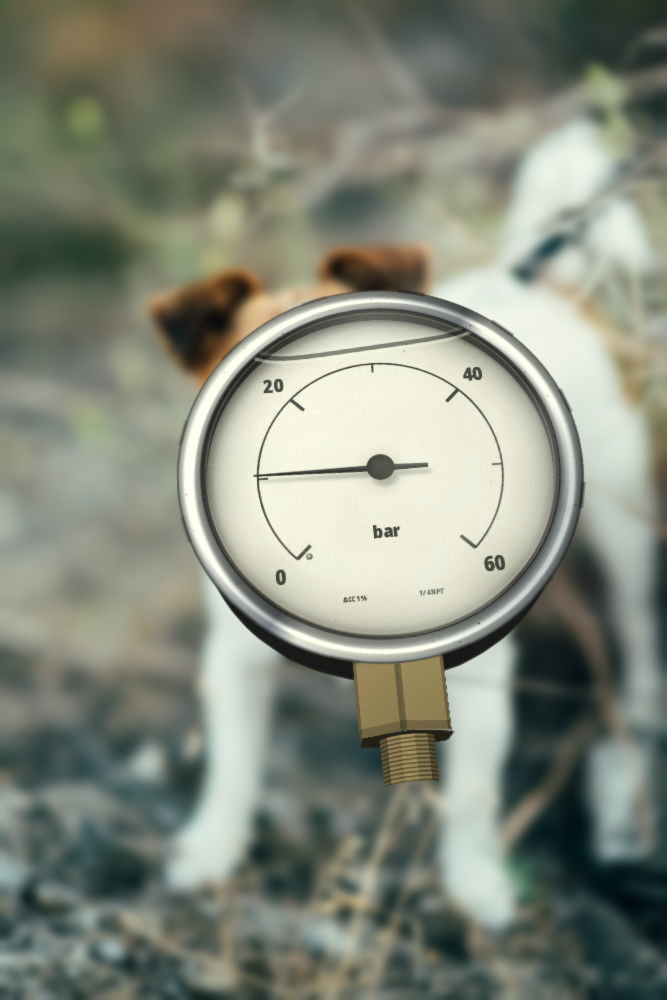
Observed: **10** bar
